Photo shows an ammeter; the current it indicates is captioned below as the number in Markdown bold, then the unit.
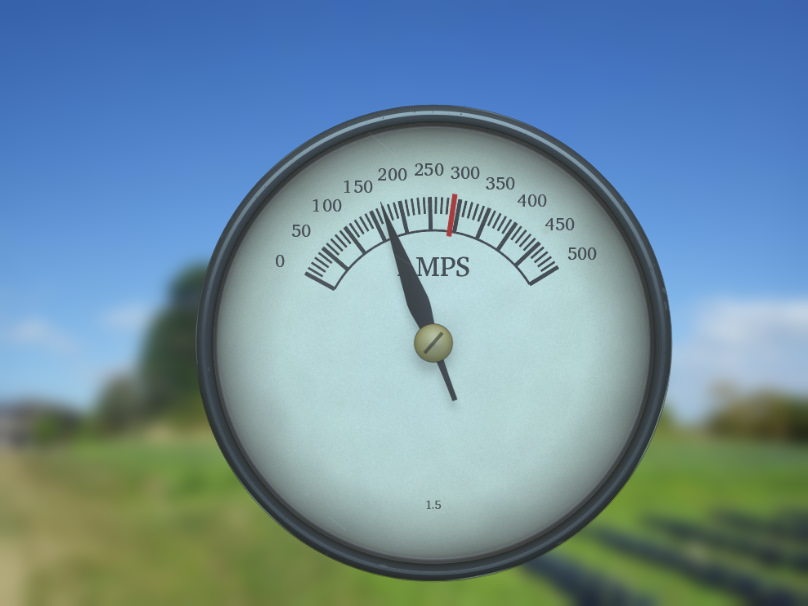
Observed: **170** A
